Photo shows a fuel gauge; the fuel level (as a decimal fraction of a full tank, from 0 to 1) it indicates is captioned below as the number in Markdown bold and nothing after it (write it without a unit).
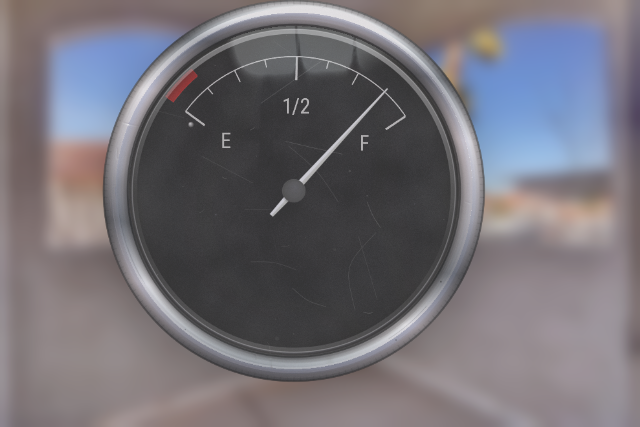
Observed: **0.875**
